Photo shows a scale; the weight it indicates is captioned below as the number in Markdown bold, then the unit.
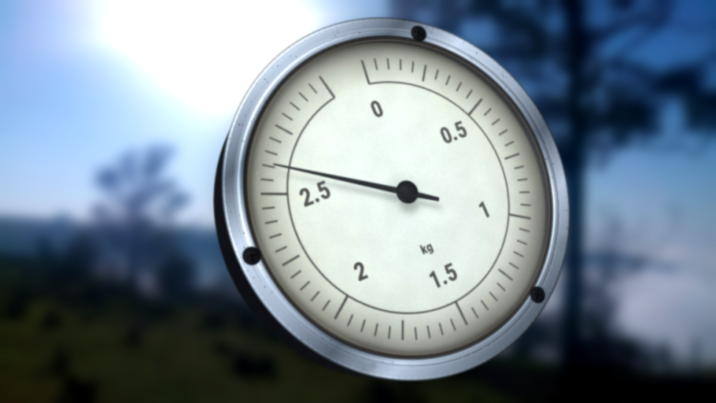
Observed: **2.6** kg
